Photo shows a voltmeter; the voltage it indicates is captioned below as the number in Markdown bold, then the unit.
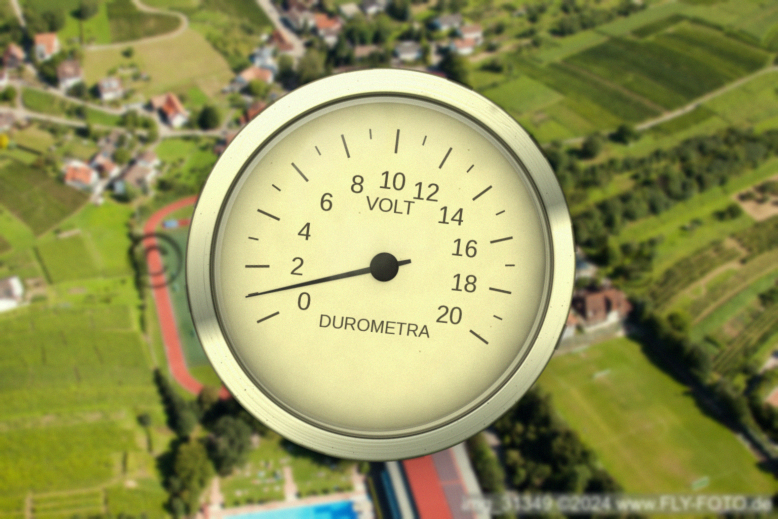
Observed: **1** V
